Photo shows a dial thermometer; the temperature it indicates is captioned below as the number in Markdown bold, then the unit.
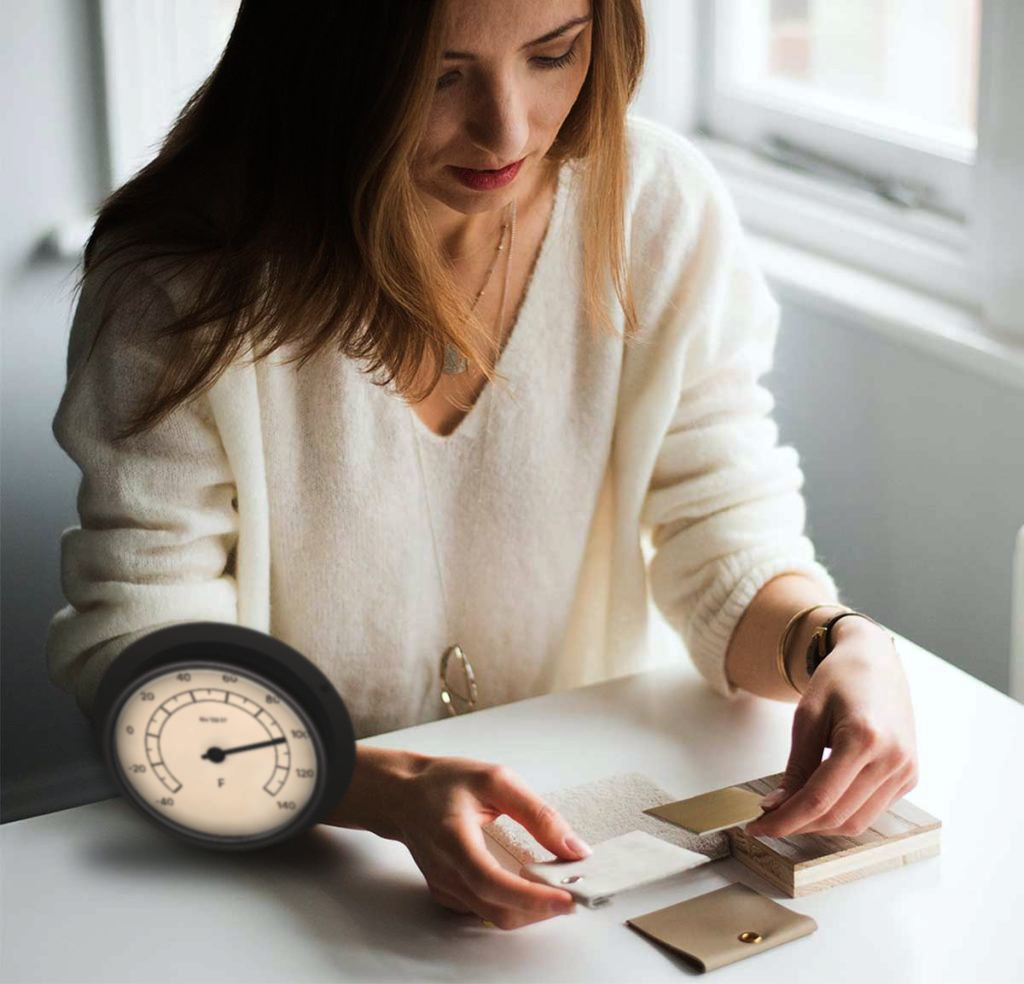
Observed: **100** °F
